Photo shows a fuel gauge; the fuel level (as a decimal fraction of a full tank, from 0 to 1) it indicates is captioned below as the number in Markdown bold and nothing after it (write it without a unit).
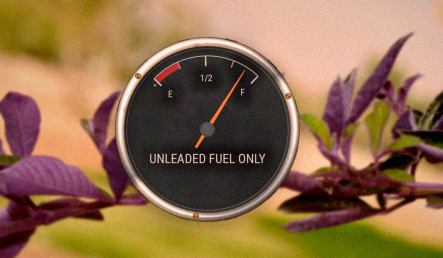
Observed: **0.875**
